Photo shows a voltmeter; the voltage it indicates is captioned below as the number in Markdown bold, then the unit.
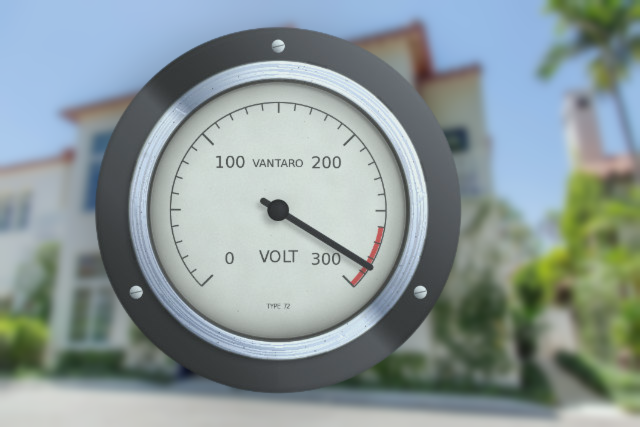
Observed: **285** V
